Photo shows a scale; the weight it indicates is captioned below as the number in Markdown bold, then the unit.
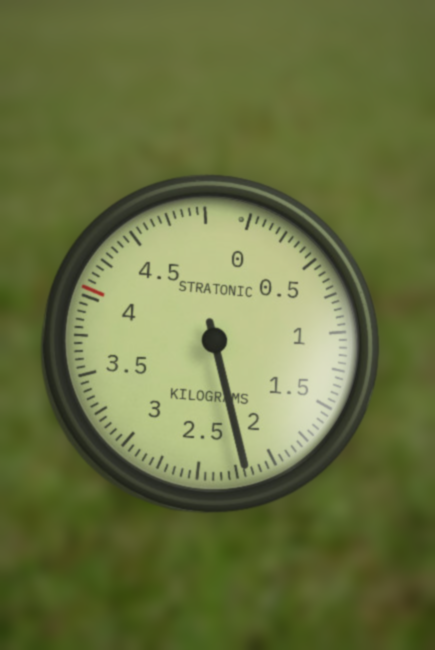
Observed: **2.2** kg
